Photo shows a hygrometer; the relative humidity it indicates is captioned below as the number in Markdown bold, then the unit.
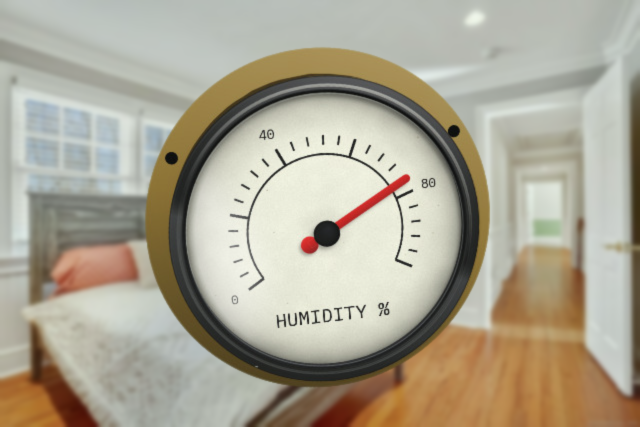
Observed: **76** %
